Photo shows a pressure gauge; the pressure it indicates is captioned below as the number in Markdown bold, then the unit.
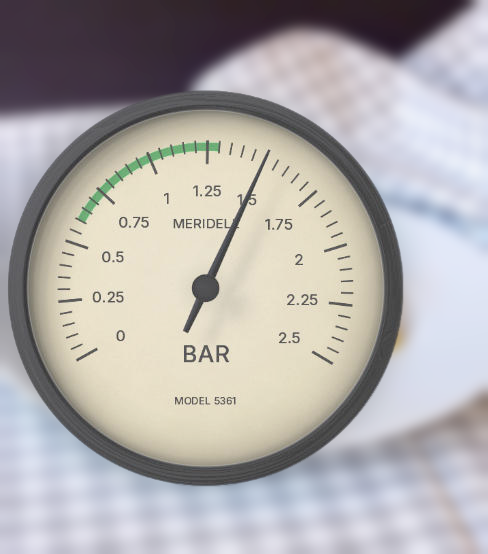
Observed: **1.5** bar
